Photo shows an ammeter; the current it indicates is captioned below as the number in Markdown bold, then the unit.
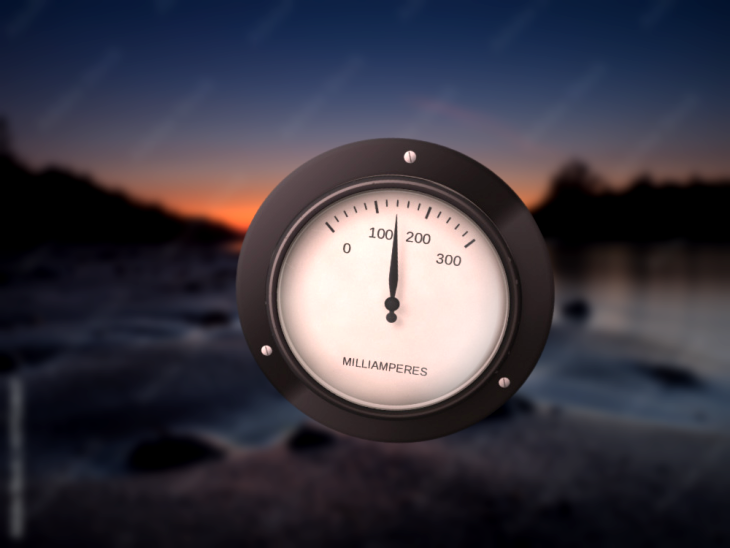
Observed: **140** mA
